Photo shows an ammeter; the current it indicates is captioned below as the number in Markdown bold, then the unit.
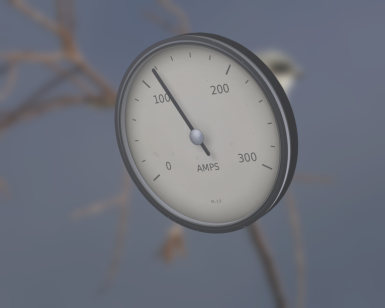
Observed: **120** A
